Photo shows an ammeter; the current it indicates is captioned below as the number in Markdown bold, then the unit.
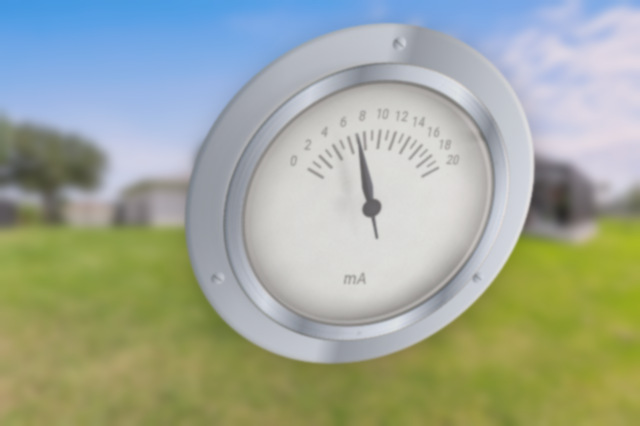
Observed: **7** mA
